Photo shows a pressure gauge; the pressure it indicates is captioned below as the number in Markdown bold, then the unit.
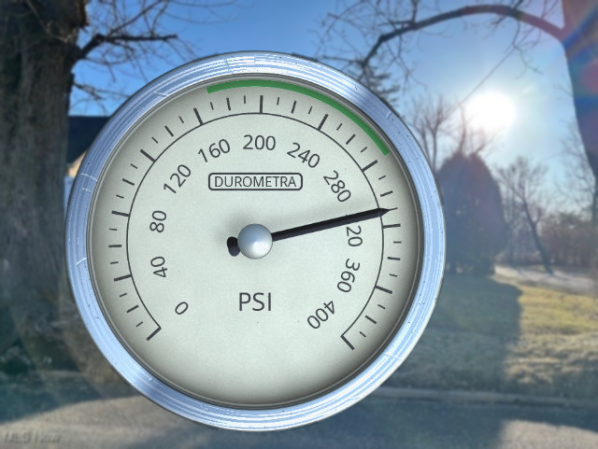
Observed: **310** psi
